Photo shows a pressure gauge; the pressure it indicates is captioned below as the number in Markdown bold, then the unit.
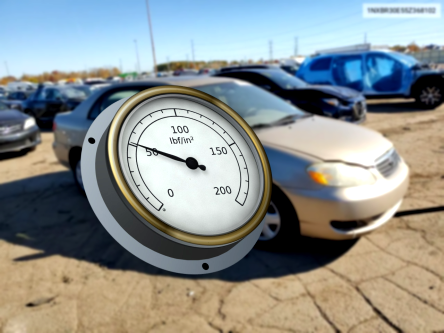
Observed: **50** psi
